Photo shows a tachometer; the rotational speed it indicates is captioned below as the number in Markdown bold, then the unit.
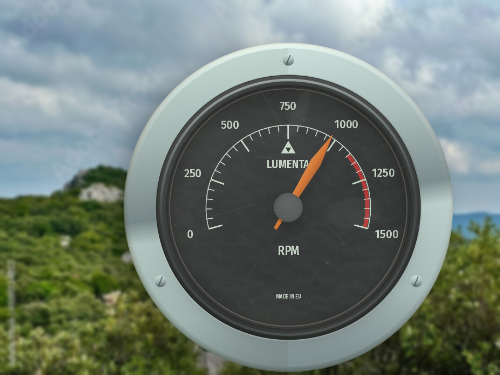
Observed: **975** rpm
